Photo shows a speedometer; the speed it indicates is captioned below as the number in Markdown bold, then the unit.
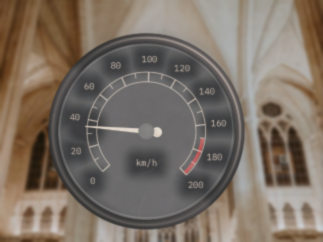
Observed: **35** km/h
